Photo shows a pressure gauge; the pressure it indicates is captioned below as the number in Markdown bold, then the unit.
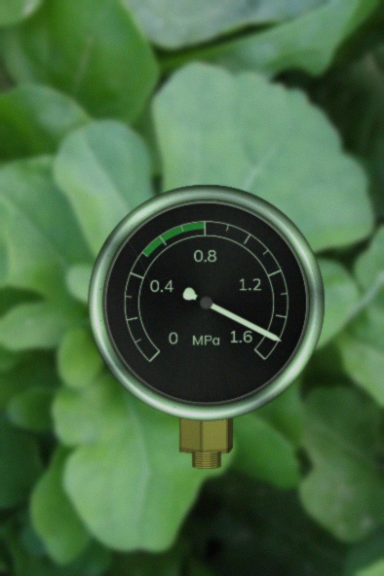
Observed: **1.5** MPa
